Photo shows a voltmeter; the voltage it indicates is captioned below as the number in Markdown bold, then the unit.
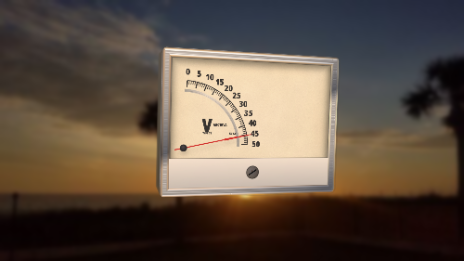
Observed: **45** V
